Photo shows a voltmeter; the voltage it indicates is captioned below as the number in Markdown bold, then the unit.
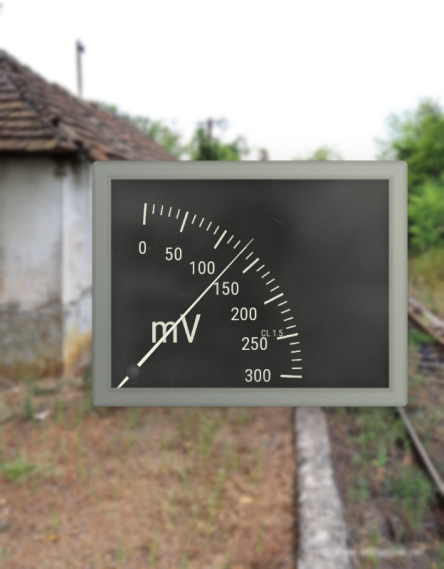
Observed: **130** mV
